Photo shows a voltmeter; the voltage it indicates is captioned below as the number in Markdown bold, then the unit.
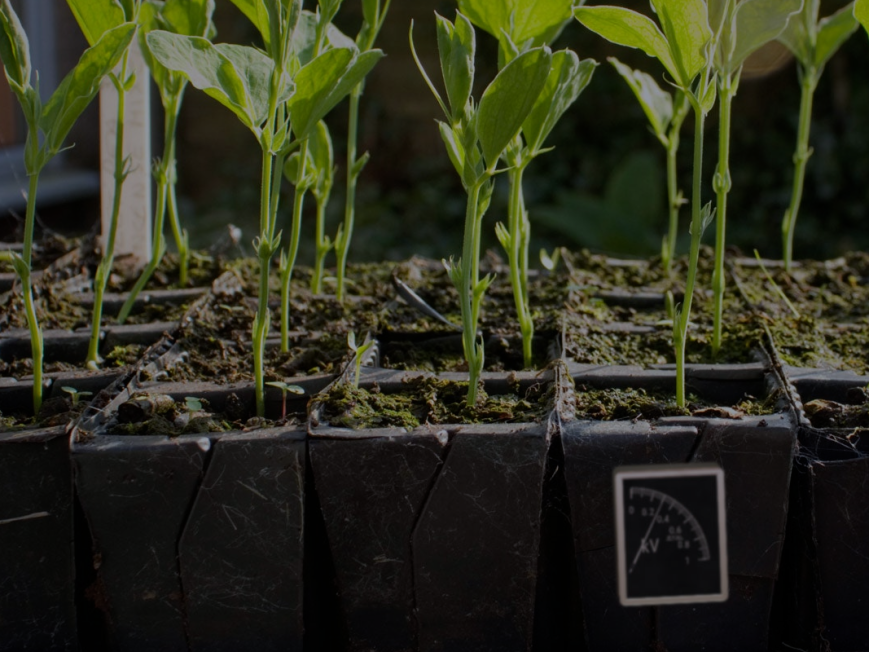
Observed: **0.3** kV
